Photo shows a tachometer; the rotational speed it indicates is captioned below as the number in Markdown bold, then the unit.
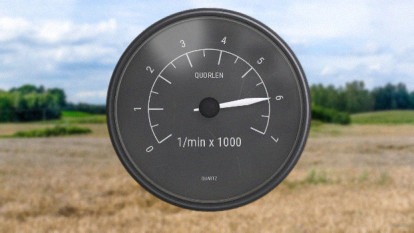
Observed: **6000** rpm
